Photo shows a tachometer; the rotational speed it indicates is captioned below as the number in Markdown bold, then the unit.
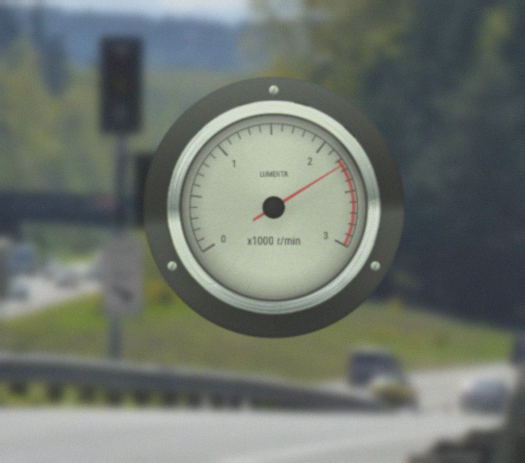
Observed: **2250** rpm
